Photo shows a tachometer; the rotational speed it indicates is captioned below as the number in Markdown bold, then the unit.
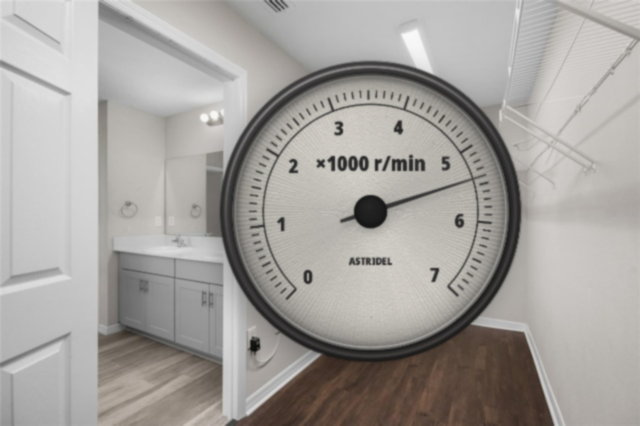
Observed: **5400** rpm
